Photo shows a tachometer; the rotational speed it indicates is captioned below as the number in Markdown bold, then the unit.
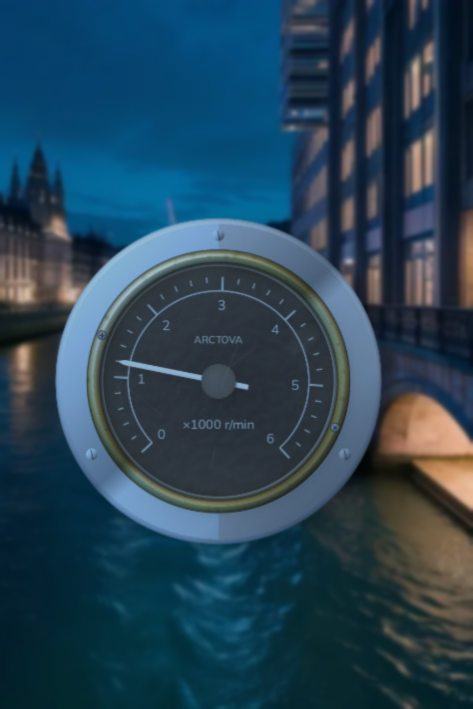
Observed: **1200** rpm
